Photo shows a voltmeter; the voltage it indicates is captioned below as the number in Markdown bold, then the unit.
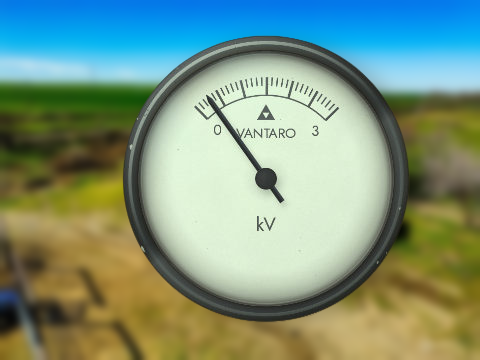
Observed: **0.3** kV
